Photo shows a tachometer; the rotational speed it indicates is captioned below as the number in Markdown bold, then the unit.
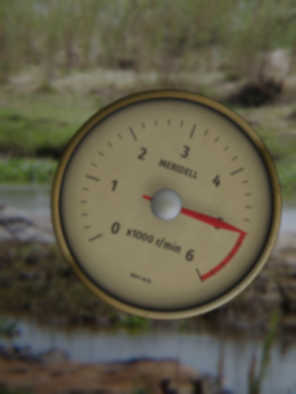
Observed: **5000** rpm
